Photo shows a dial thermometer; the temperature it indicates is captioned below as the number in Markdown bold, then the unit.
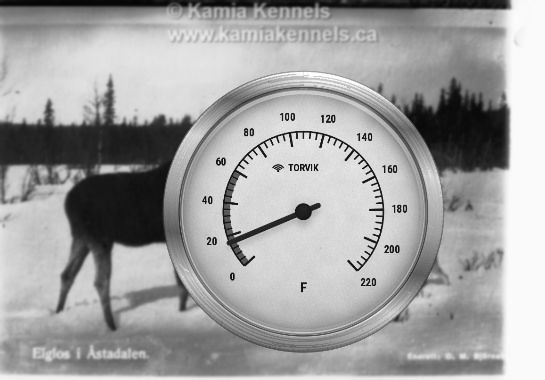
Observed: **16** °F
